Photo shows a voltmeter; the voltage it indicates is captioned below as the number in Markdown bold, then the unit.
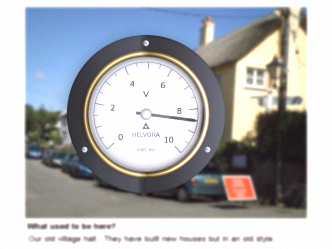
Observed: **8.5** V
